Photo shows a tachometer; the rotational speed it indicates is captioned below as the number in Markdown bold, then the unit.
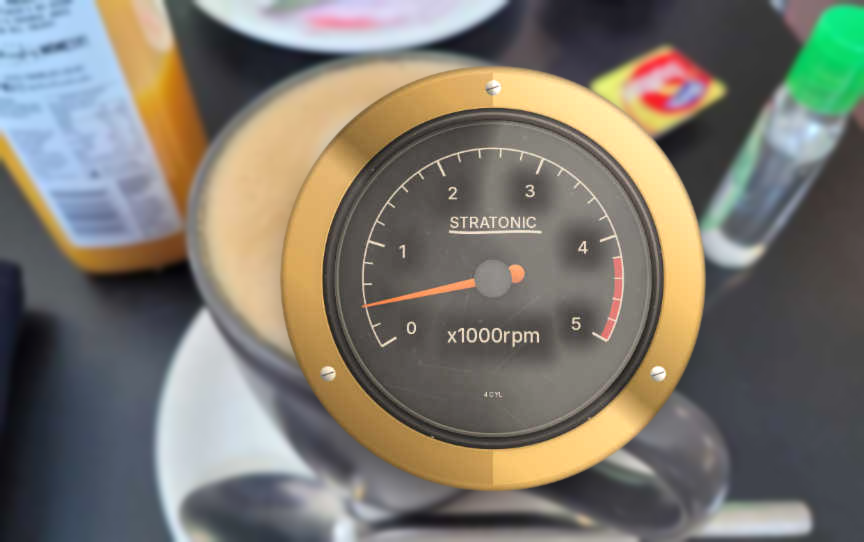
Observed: **400** rpm
